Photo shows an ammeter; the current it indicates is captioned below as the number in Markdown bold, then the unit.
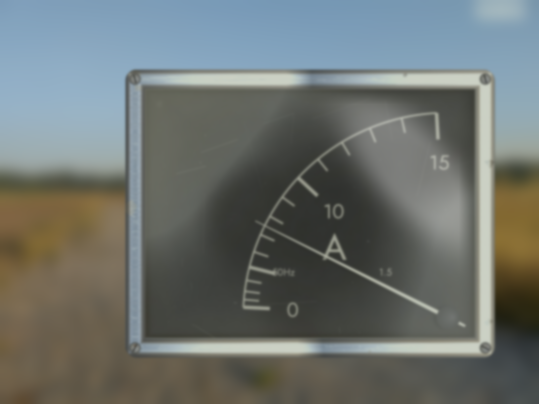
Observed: **7.5** A
